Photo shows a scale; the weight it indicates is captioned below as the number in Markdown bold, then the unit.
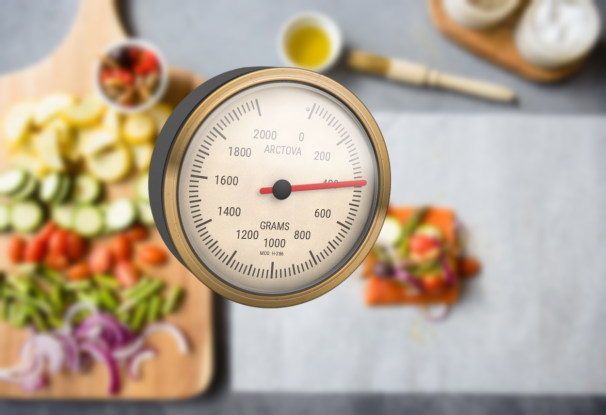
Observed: **400** g
